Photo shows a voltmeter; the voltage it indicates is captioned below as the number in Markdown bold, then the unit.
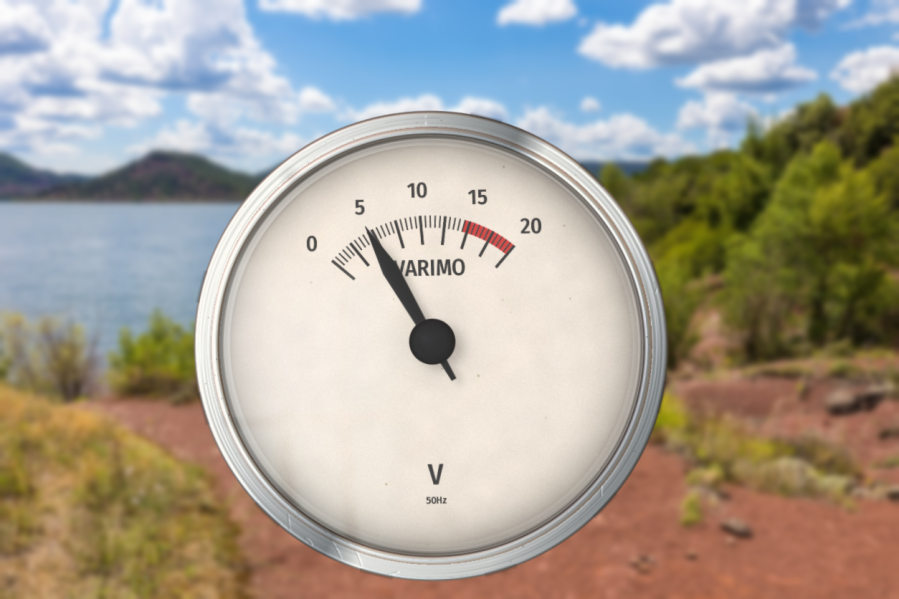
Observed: **4.5** V
